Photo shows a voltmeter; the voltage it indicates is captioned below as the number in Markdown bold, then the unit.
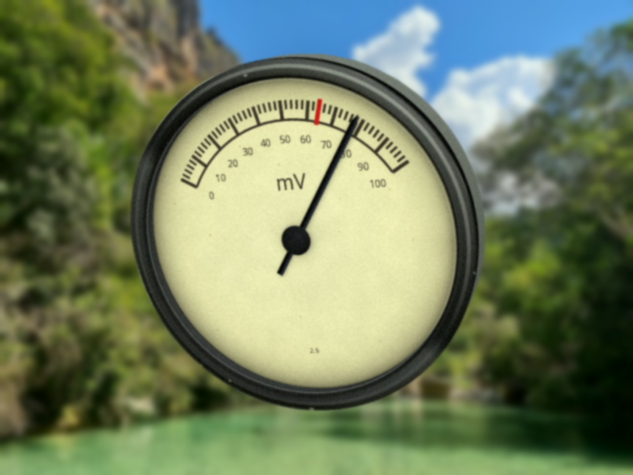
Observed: **78** mV
